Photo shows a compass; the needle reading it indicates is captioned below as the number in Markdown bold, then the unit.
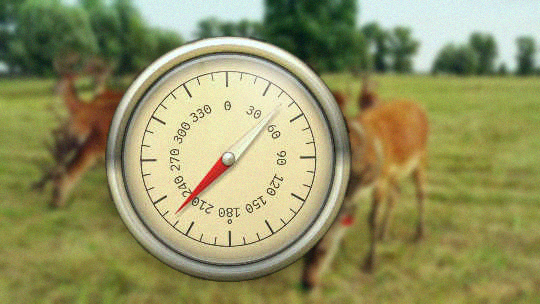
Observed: **225** °
